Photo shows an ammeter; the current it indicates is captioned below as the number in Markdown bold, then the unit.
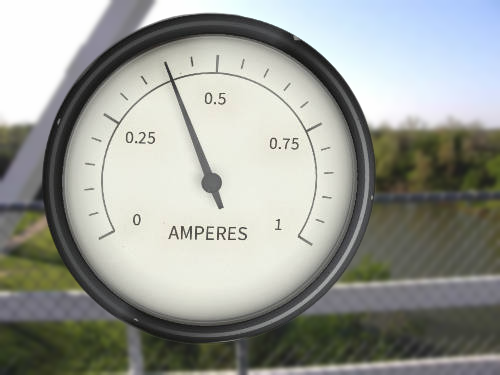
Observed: **0.4** A
